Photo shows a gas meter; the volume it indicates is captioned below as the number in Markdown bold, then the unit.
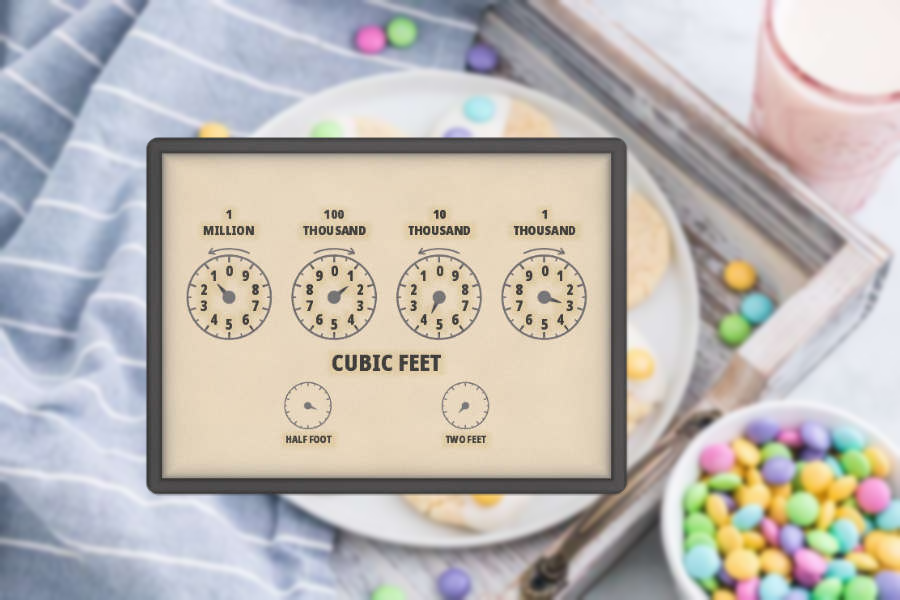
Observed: **114300** ft³
